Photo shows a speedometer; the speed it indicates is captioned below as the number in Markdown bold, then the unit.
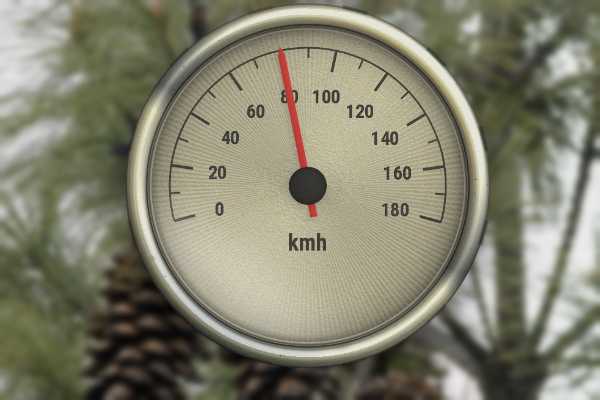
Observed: **80** km/h
